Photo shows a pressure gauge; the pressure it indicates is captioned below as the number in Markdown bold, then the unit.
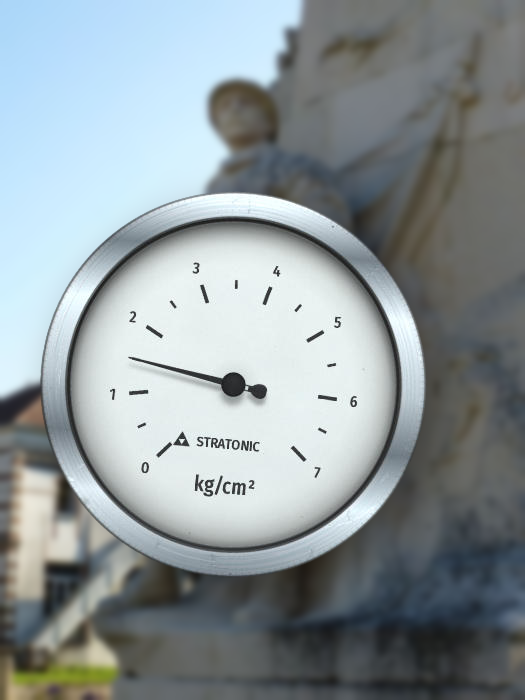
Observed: **1.5** kg/cm²
